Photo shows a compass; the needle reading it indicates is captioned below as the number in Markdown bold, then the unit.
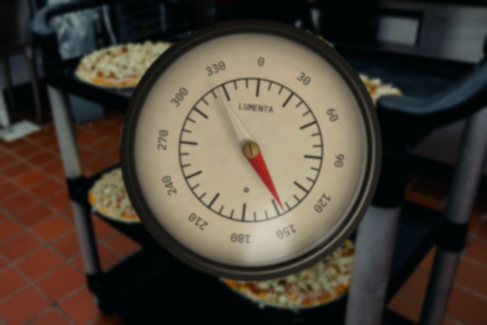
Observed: **145** °
